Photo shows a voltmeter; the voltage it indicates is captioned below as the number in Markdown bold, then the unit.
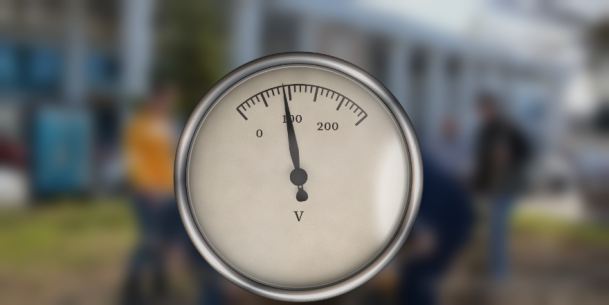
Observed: **90** V
